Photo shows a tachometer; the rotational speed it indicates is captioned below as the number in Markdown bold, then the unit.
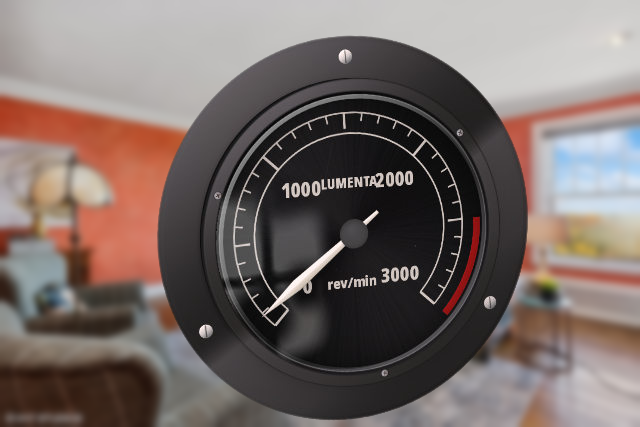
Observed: **100** rpm
